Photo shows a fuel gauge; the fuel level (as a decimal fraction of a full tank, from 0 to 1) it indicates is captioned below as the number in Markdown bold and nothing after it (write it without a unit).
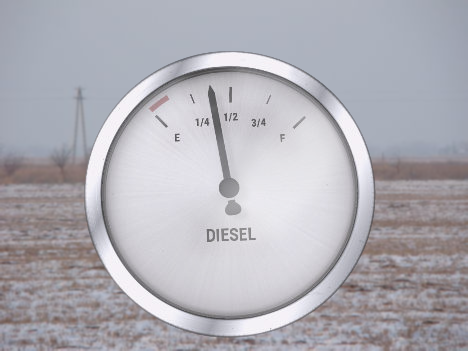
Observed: **0.375**
